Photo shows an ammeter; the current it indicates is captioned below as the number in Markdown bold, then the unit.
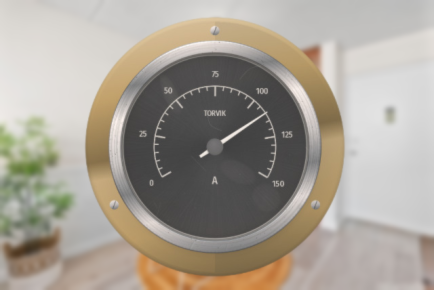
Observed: **110** A
